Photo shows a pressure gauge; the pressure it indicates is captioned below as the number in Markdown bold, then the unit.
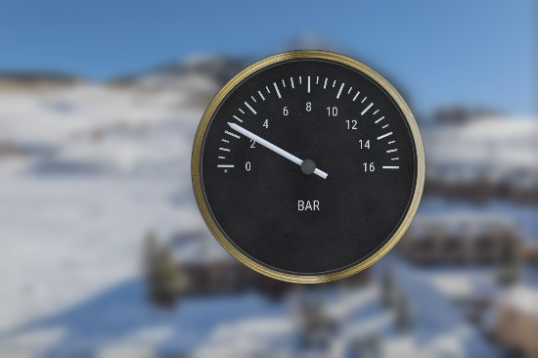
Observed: **2.5** bar
